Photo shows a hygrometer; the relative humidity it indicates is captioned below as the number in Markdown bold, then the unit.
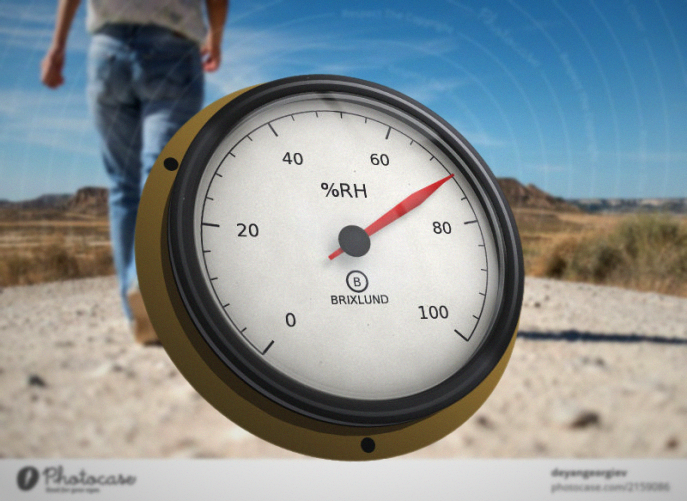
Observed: **72** %
